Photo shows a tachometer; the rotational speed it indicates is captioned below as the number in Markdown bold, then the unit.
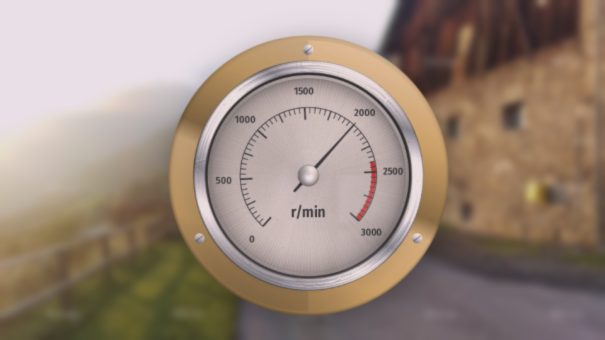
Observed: **2000** rpm
